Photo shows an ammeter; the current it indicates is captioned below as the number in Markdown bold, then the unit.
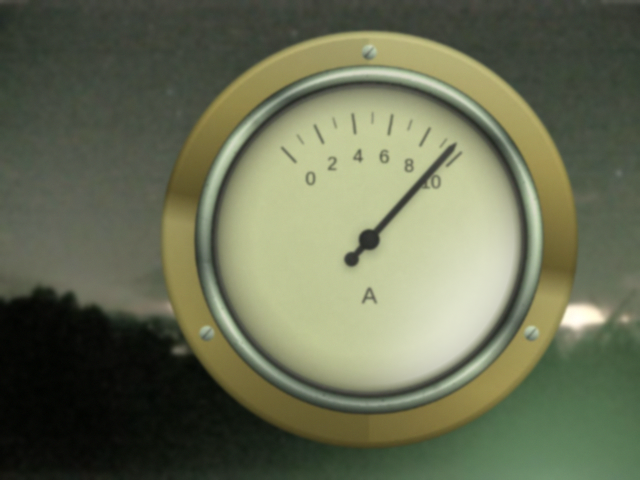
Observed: **9.5** A
